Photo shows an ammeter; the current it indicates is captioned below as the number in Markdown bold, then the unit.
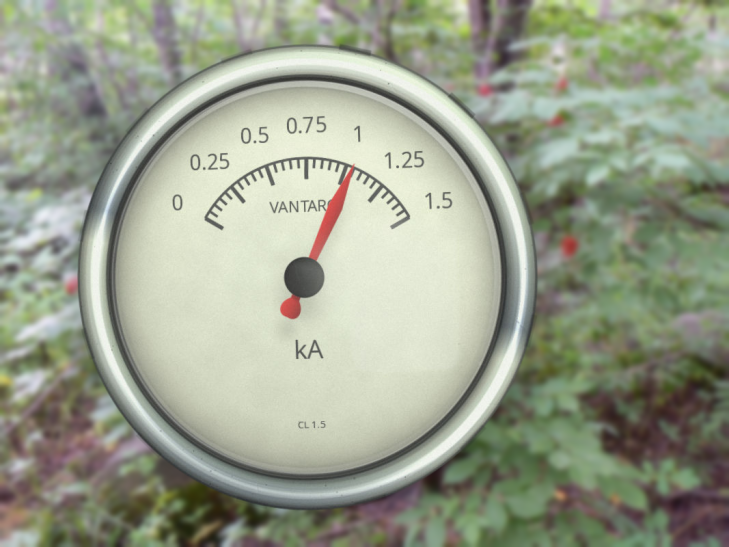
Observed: **1.05** kA
